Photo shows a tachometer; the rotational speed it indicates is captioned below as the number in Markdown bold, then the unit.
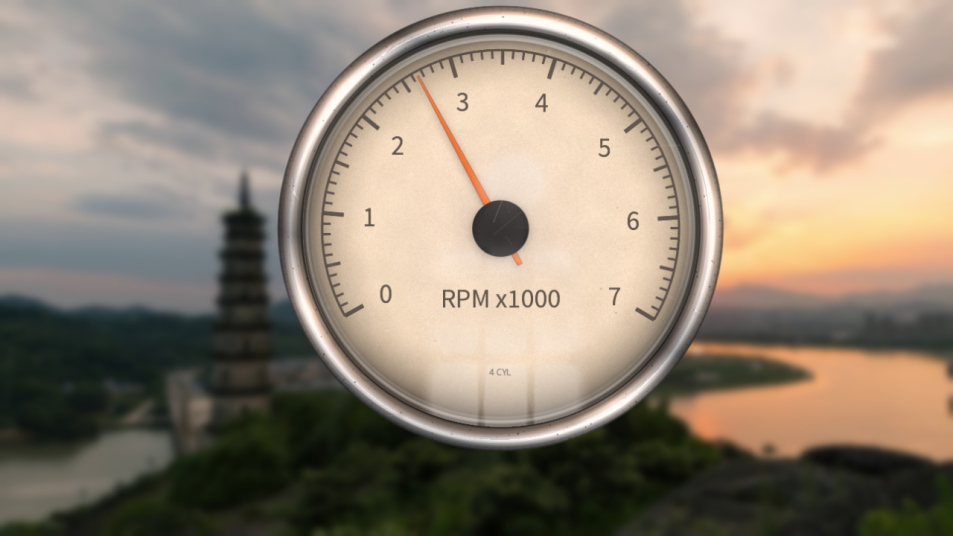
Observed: **2650** rpm
